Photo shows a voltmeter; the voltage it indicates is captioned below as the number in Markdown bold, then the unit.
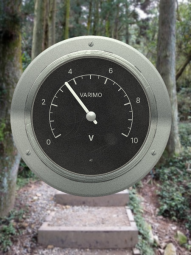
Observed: **3.5** V
